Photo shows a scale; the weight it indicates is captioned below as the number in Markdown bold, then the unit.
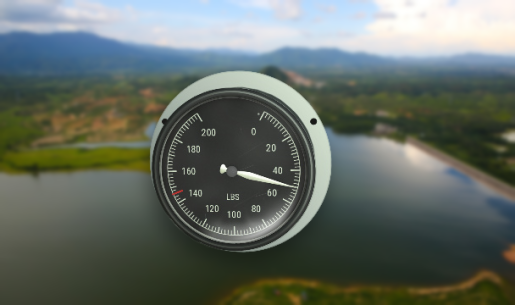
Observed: **50** lb
